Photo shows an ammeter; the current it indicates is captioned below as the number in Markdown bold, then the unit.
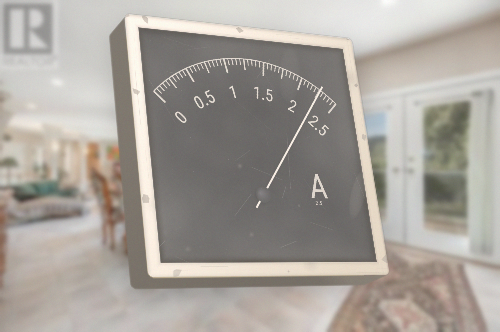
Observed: **2.25** A
